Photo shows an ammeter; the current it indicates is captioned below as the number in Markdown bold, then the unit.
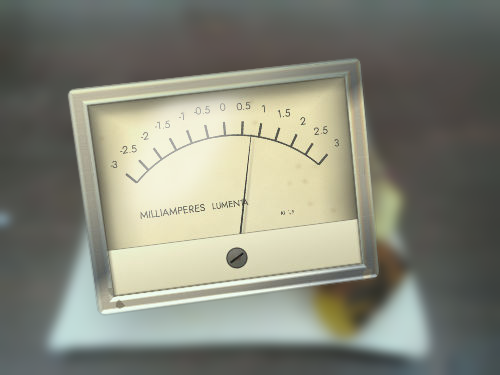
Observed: **0.75** mA
